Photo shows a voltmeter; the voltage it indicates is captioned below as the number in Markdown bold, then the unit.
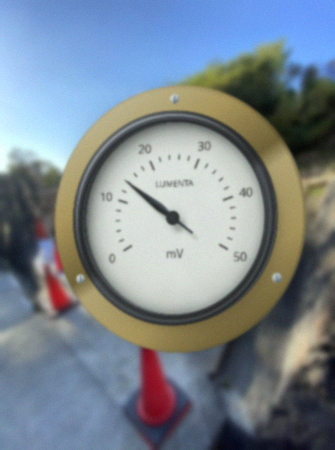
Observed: **14** mV
